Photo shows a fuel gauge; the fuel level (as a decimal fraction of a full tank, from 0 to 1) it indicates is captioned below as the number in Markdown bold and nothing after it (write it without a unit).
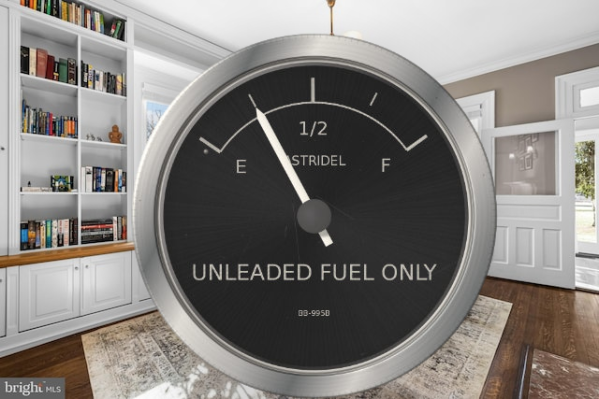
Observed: **0.25**
